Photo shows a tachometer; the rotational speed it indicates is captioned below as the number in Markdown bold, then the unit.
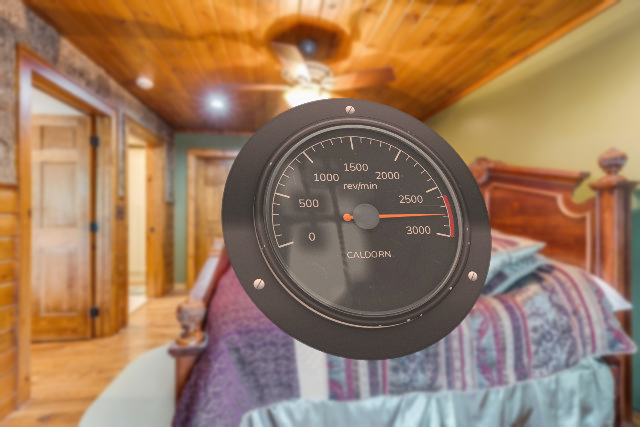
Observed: **2800** rpm
